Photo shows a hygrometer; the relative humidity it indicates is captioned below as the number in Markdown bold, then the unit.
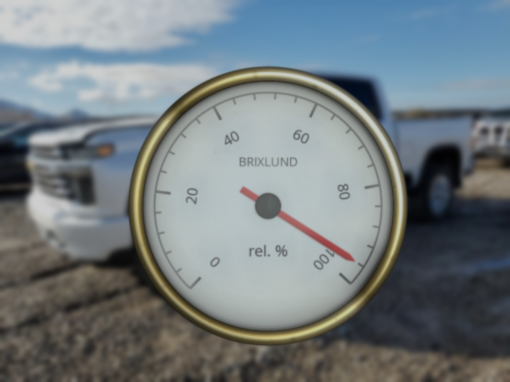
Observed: **96** %
